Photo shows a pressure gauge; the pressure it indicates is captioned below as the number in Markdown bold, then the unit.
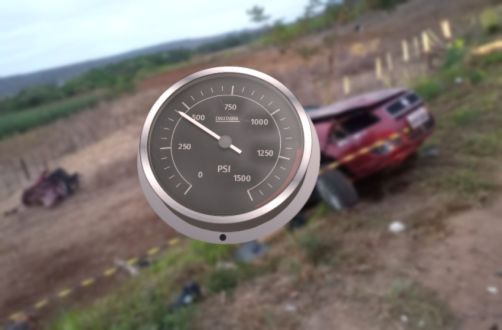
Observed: **450** psi
